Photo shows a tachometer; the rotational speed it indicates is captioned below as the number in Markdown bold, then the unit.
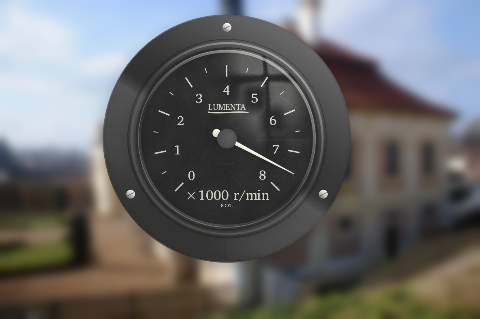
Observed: **7500** rpm
